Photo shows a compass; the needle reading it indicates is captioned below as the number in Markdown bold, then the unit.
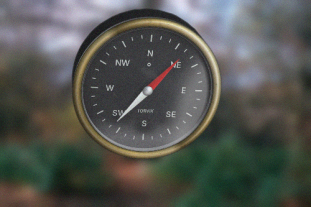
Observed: **40** °
